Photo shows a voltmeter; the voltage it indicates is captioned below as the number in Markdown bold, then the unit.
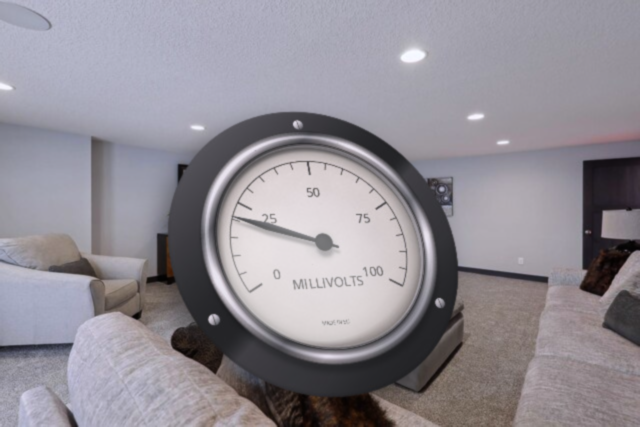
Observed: **20** mV
